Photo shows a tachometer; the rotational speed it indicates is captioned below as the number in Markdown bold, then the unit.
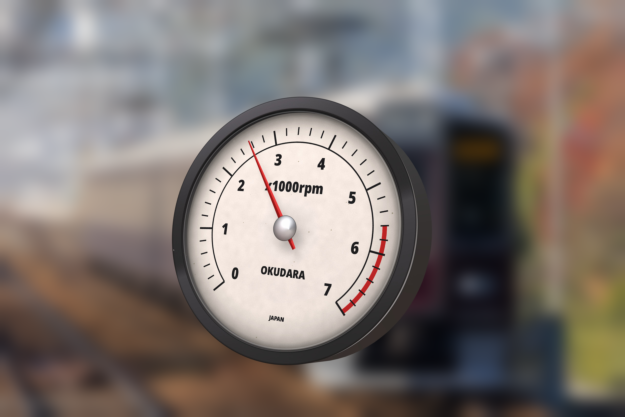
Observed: **2600** rpm
